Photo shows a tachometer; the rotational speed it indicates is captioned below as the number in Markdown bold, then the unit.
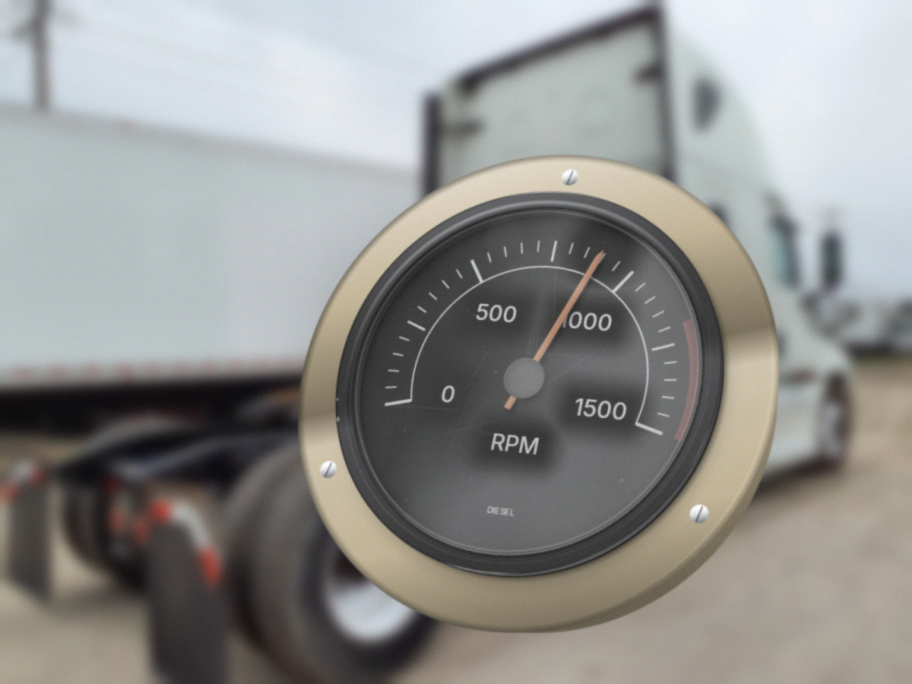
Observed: **900** rpm
